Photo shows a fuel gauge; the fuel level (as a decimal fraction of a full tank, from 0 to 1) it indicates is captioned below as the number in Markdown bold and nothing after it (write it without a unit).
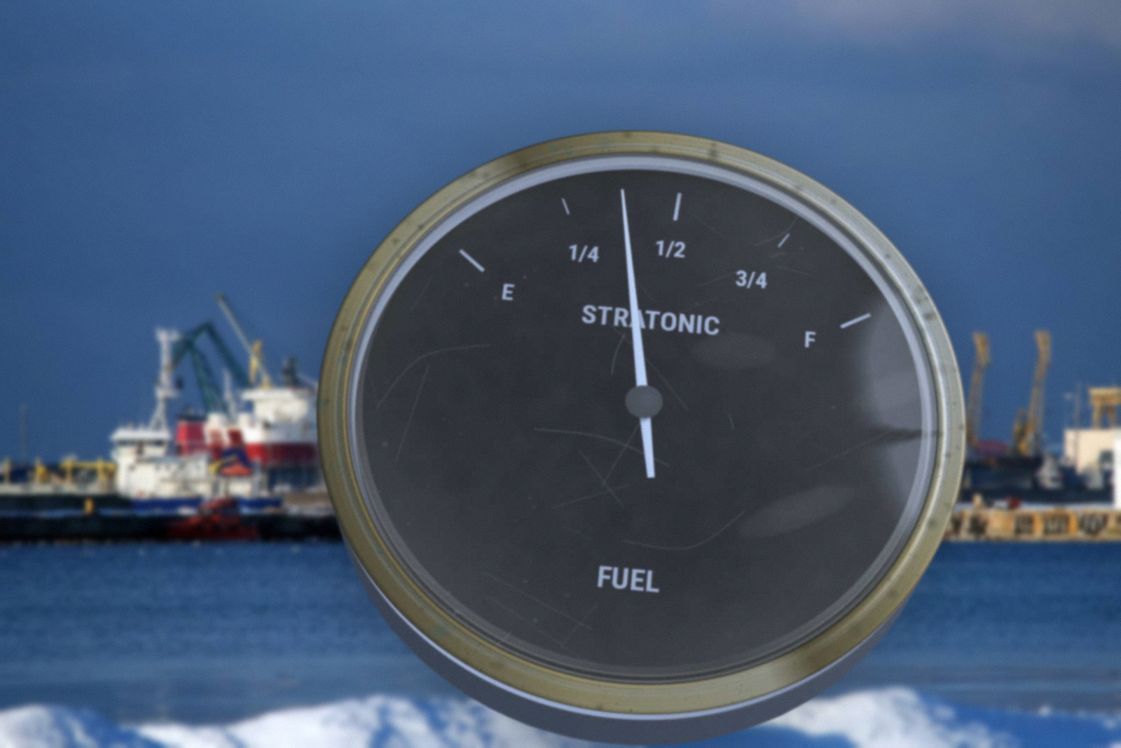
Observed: **0.375**
